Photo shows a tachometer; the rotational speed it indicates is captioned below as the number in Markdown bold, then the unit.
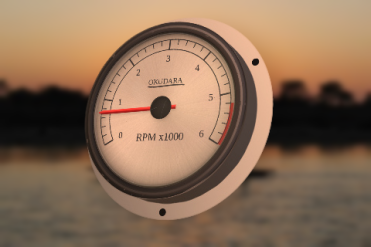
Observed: **700** rpm
